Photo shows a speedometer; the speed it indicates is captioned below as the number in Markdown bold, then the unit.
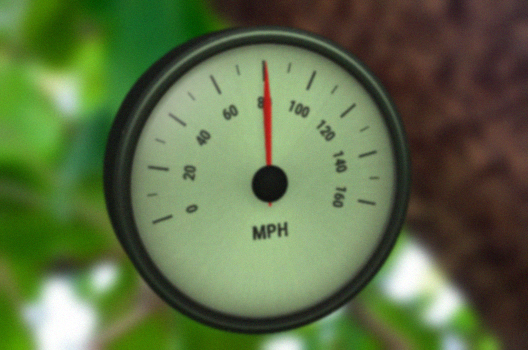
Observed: **80** mph
